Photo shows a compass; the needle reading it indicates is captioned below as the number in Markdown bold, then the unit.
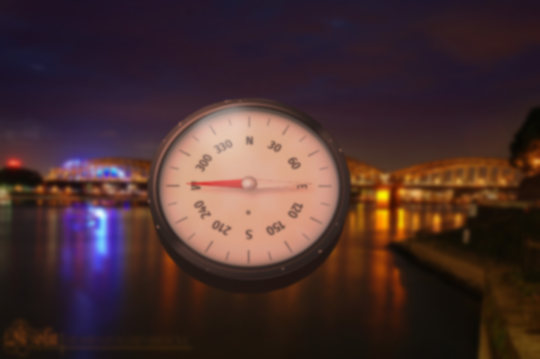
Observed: **270** °
